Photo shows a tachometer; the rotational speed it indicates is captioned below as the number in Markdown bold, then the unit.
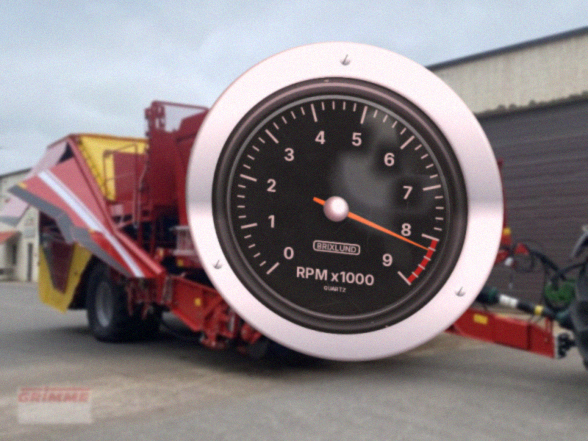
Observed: **8200** rpm
